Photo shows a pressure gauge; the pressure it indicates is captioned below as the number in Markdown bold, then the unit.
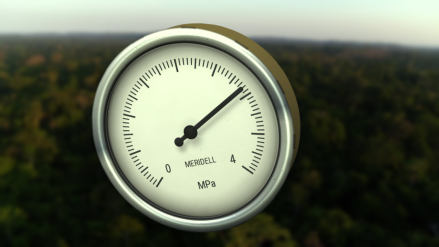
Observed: **2.9** MPa
